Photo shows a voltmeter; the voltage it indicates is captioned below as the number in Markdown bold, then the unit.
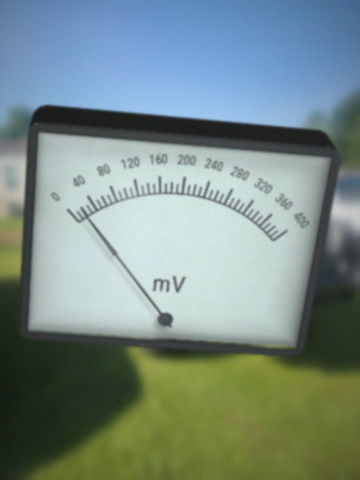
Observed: **20** mV
